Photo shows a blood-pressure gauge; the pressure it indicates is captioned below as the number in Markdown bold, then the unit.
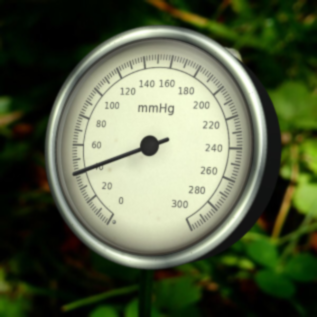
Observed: **40** mmHg
